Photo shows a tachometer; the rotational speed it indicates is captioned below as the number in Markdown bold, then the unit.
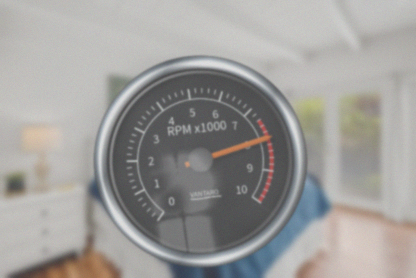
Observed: **8000** rpm
